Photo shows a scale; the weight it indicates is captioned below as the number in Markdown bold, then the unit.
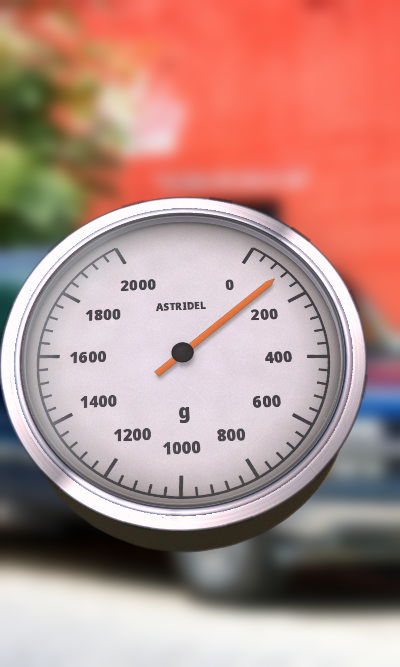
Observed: **120** g
